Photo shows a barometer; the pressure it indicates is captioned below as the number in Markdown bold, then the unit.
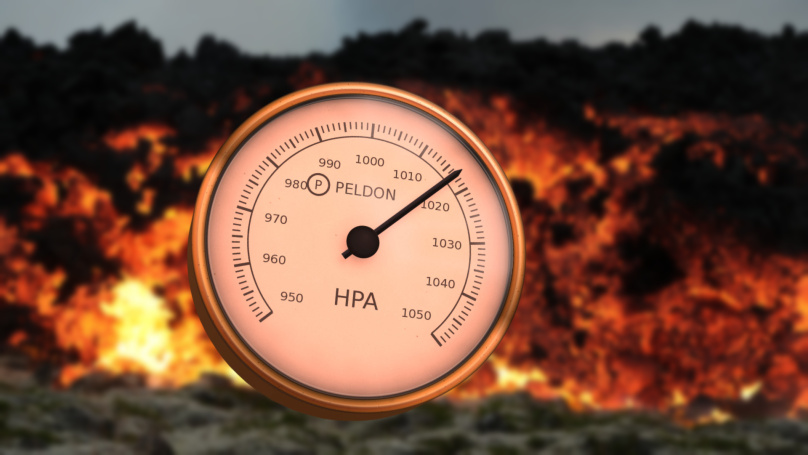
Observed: **1017** hPa
